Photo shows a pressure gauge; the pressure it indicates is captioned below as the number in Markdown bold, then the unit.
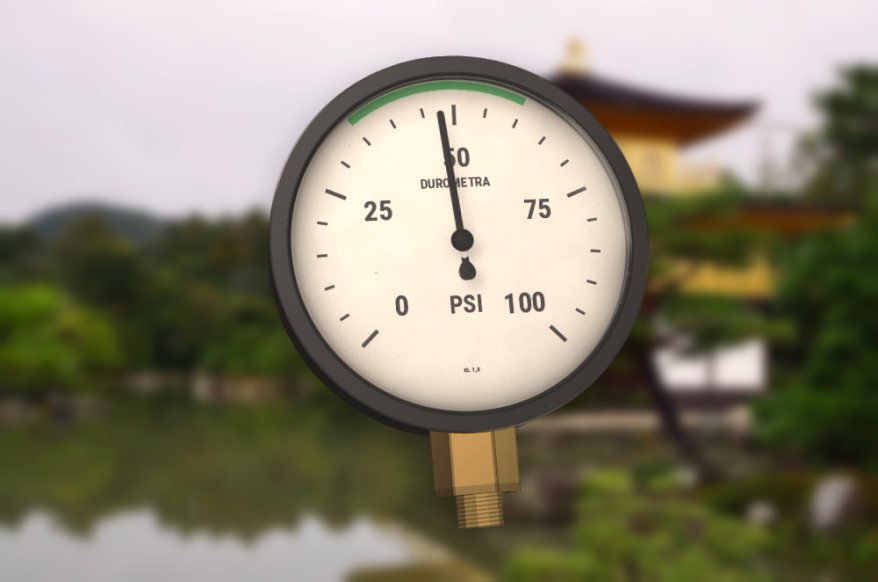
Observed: **47.5** psi
